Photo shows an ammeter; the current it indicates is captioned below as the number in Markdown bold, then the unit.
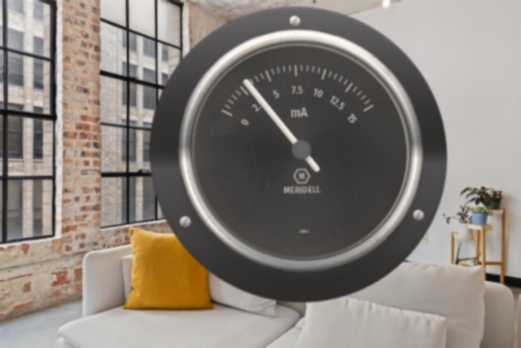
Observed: **3** mA
